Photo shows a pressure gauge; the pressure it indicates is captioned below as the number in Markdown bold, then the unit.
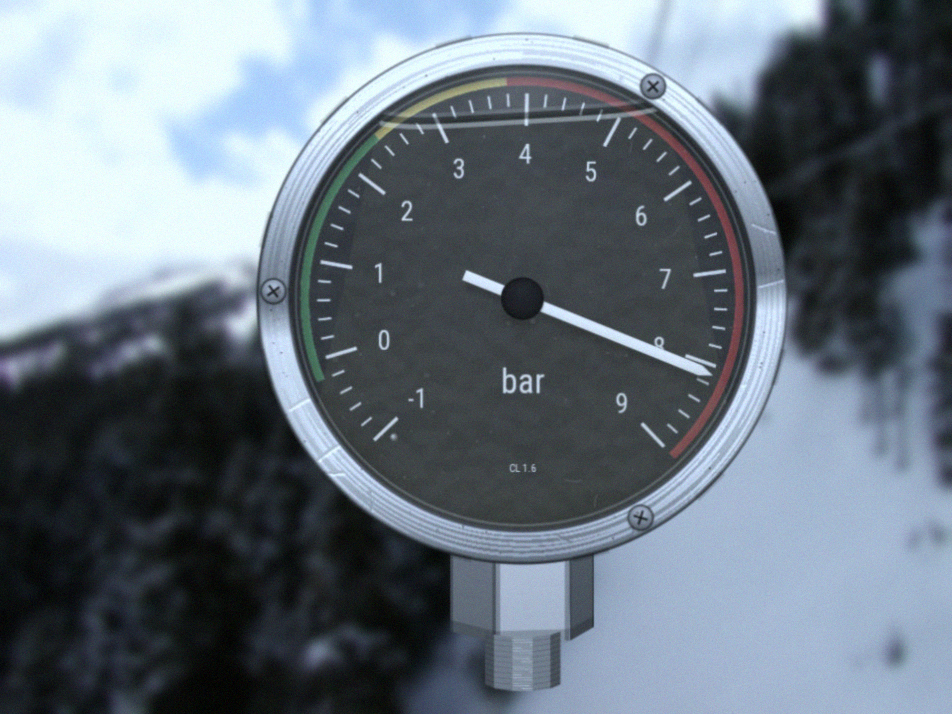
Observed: **8.1** bar
